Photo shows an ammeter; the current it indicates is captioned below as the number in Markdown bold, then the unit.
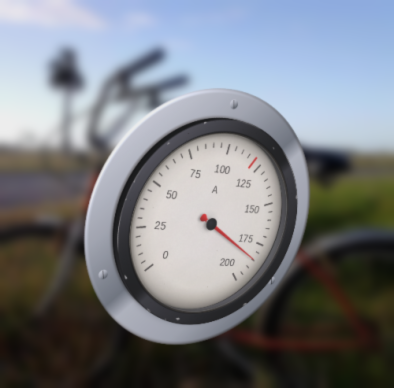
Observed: **185** A
